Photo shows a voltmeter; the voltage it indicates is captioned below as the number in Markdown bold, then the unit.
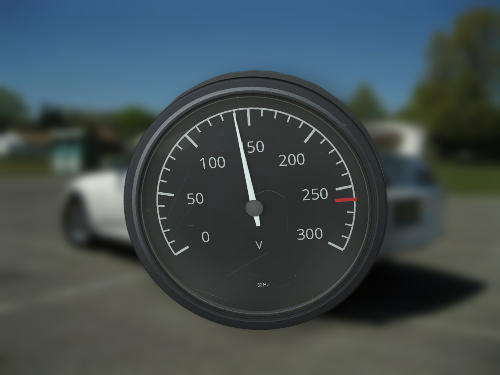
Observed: **140** V
